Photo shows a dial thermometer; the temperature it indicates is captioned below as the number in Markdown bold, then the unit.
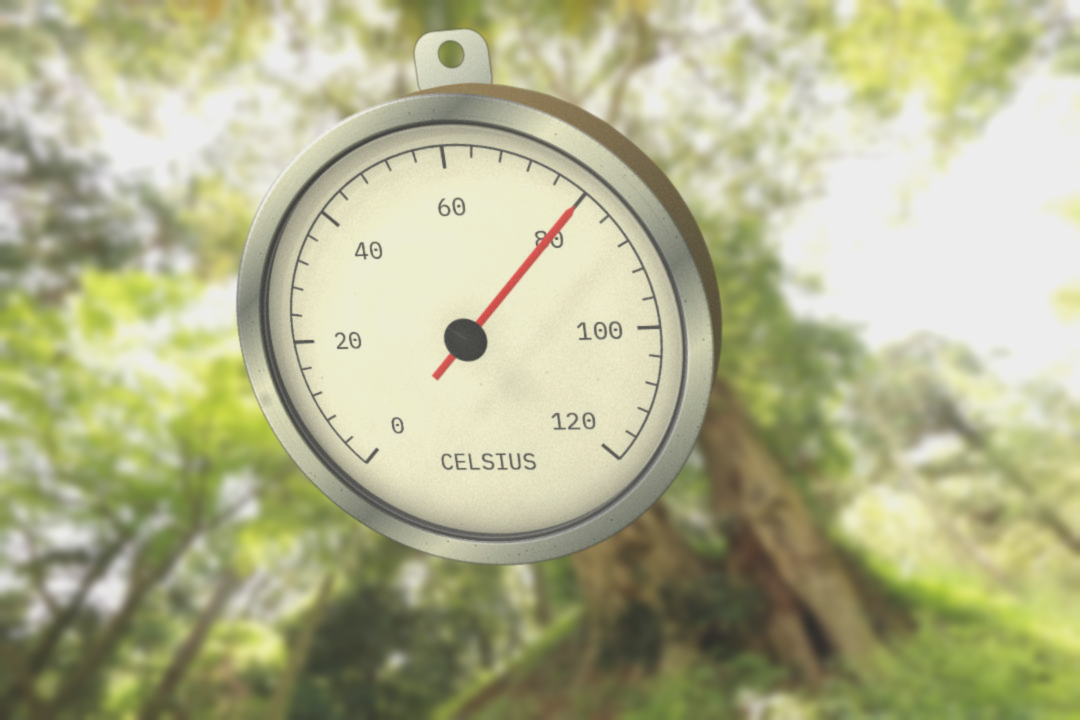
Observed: **80** °C
